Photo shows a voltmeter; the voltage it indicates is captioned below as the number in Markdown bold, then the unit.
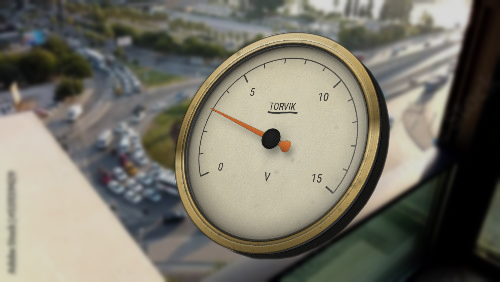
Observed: **3** V
